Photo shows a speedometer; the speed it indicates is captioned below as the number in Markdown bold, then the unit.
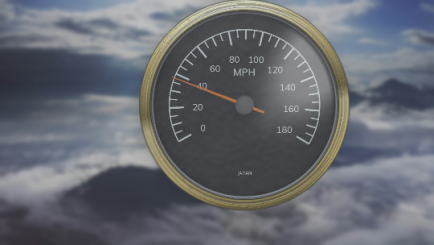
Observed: **37.5** mph
